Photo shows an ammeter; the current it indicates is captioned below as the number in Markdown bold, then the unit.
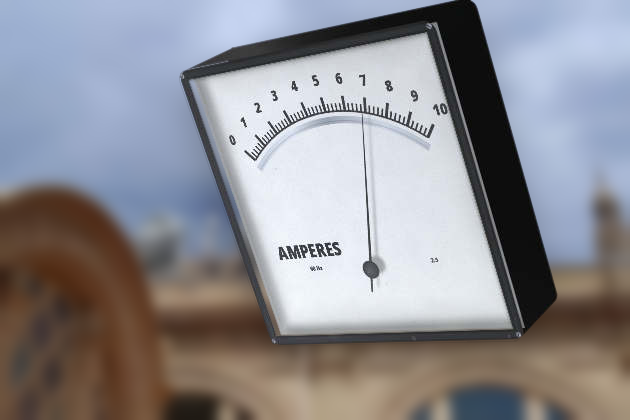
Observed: **7** A
